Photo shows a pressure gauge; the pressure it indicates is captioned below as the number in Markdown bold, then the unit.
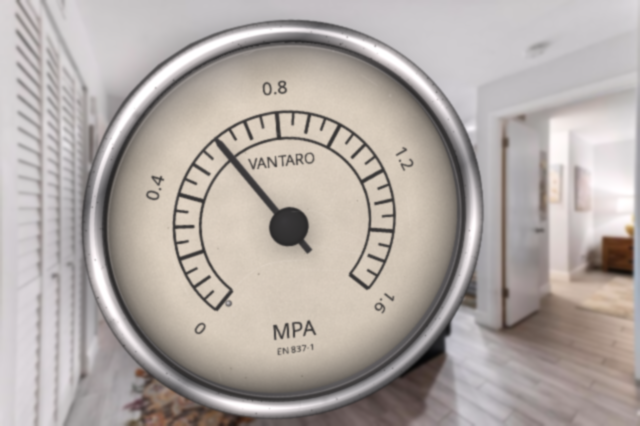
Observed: **0.6** MPa
